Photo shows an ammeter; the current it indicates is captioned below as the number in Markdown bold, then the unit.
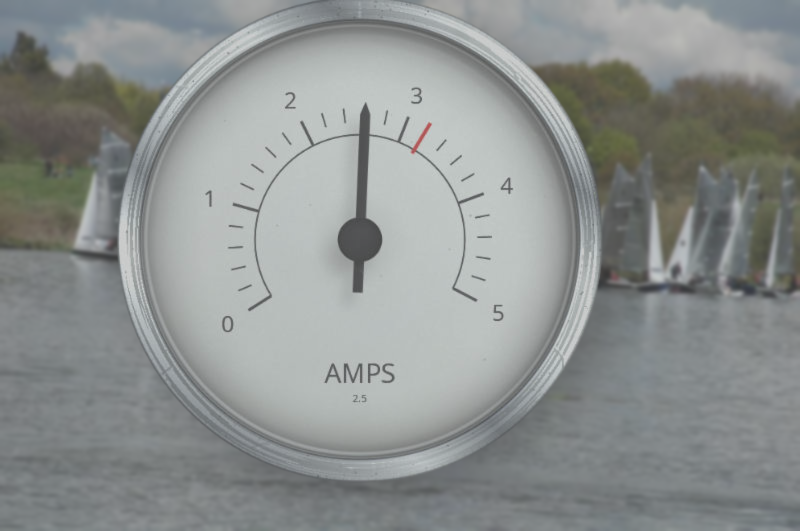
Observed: **2.6** A
